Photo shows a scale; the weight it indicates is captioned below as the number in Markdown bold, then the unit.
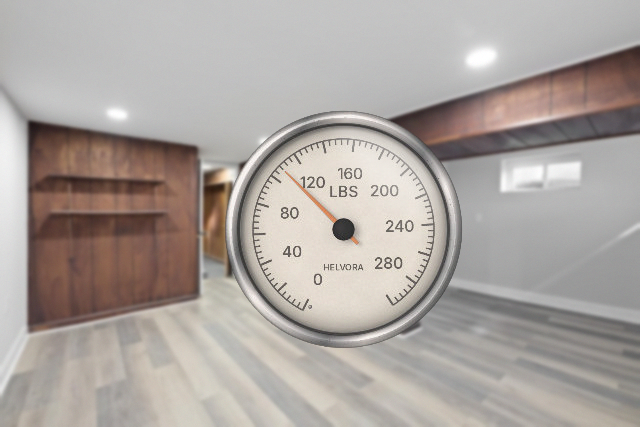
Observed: **108** lb
